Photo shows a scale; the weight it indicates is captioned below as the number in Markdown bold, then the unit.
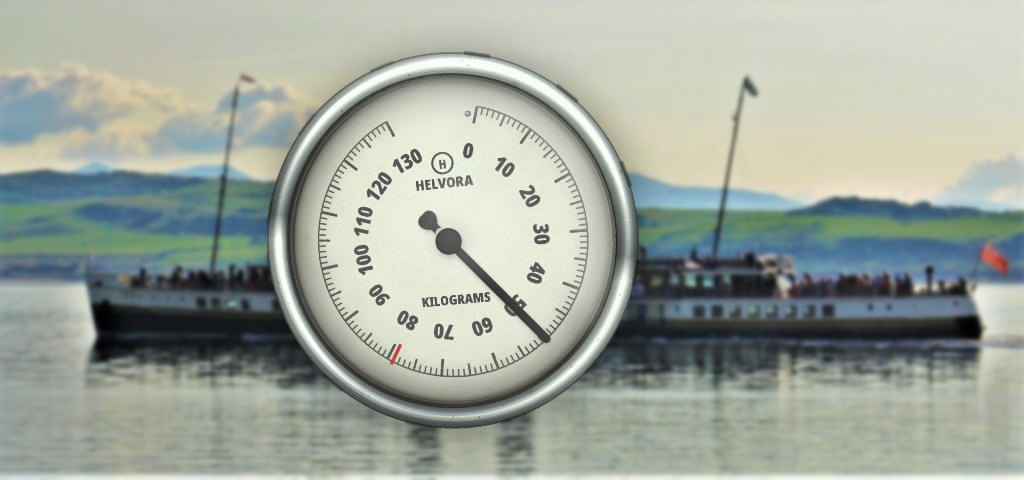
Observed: **50** kg
